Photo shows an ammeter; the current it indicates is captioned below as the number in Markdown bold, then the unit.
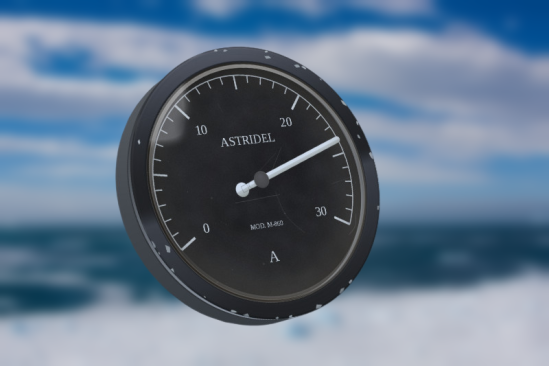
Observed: **24** A
